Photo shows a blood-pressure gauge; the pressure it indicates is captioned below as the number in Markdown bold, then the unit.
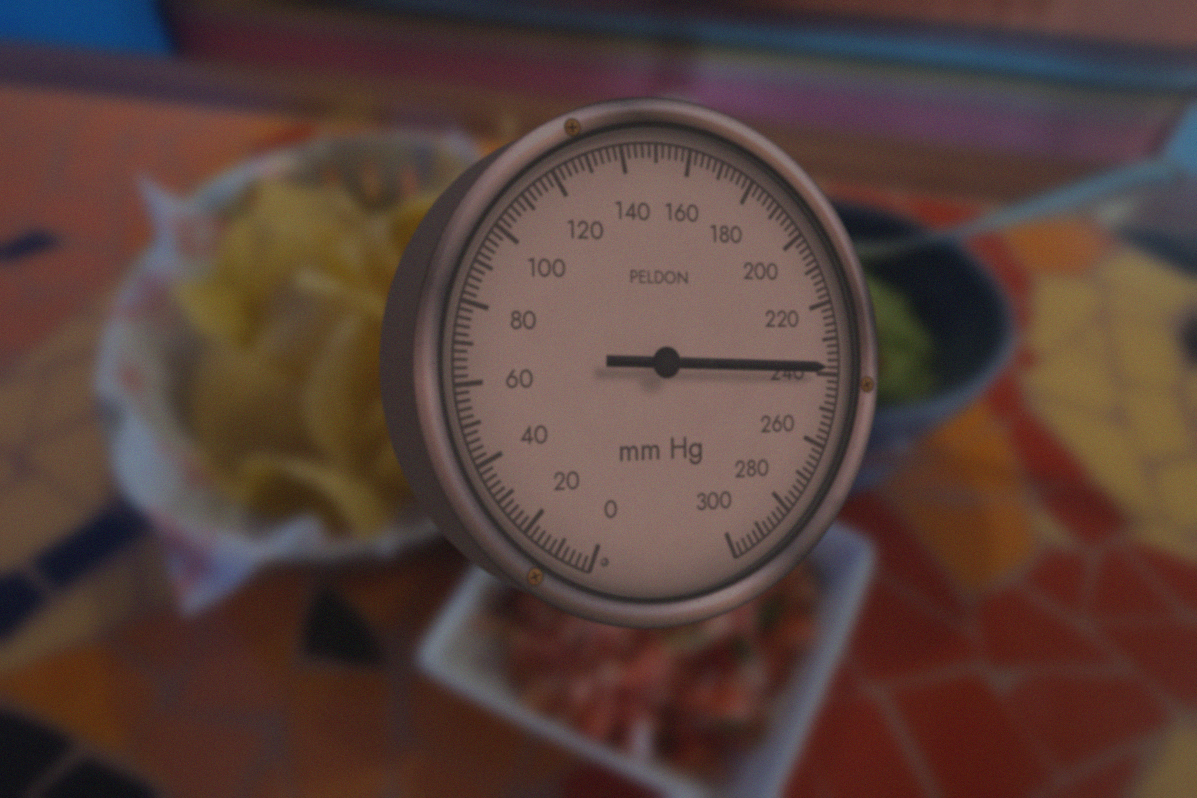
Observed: **238** mmHg
